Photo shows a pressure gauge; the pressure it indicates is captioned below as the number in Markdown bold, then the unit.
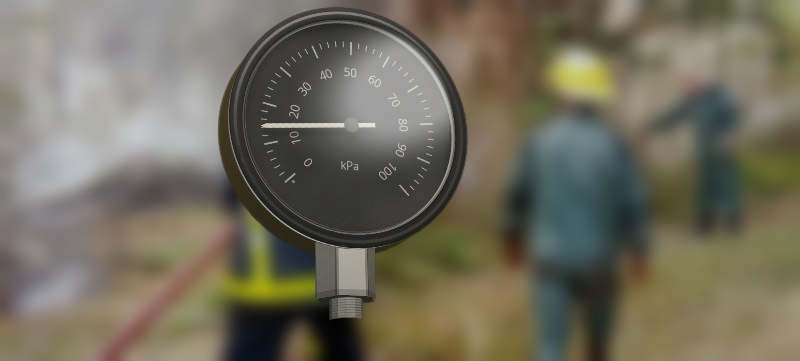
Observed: **14** kPa
